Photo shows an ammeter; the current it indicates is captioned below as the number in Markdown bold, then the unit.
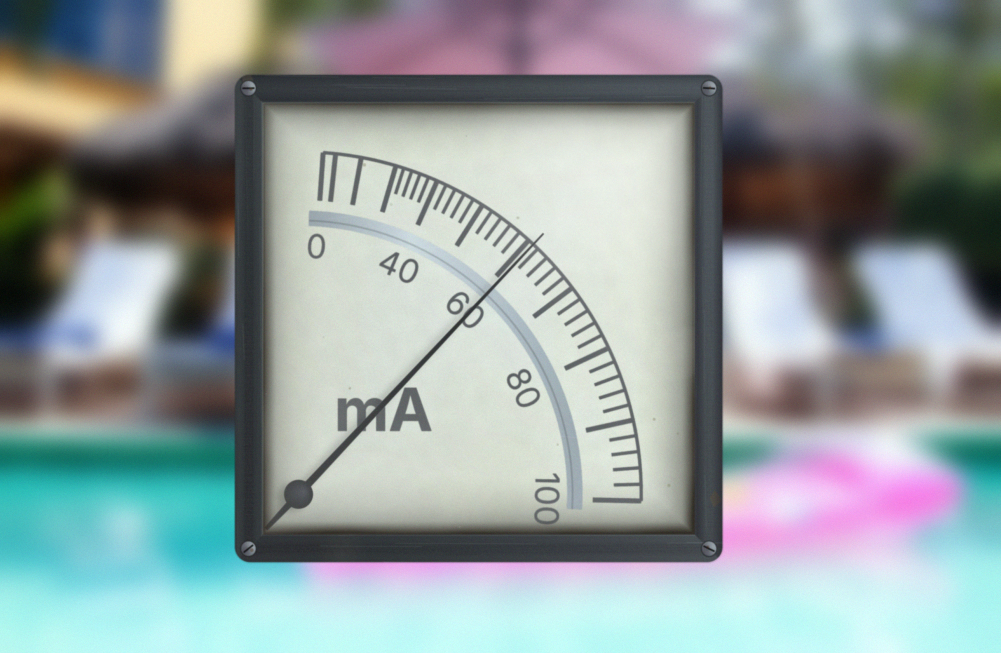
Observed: **61** mA
